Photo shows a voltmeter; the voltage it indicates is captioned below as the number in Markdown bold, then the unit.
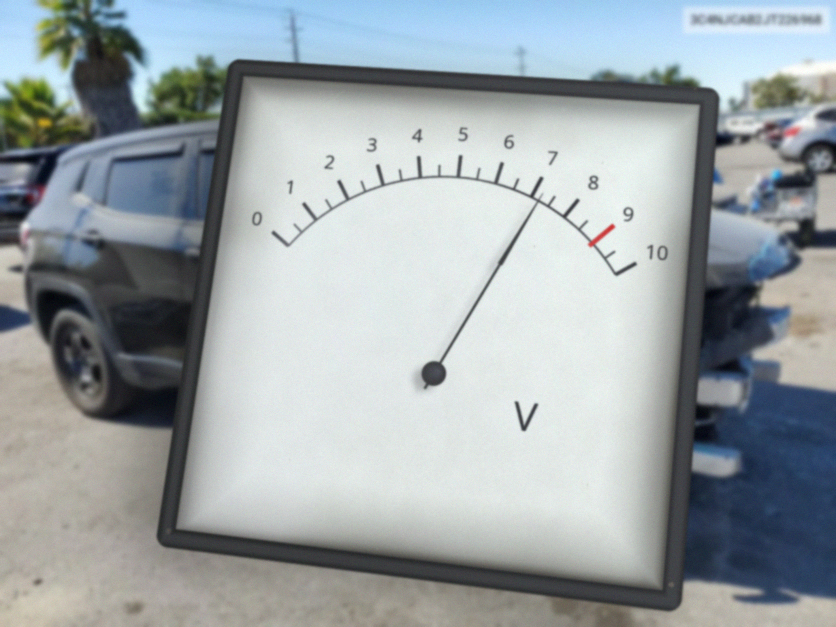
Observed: **7.25** V
